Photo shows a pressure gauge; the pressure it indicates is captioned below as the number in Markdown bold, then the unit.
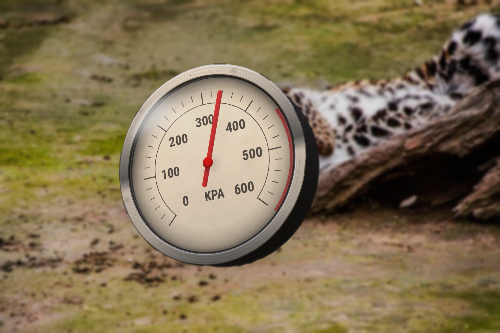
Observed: **340** kPa
